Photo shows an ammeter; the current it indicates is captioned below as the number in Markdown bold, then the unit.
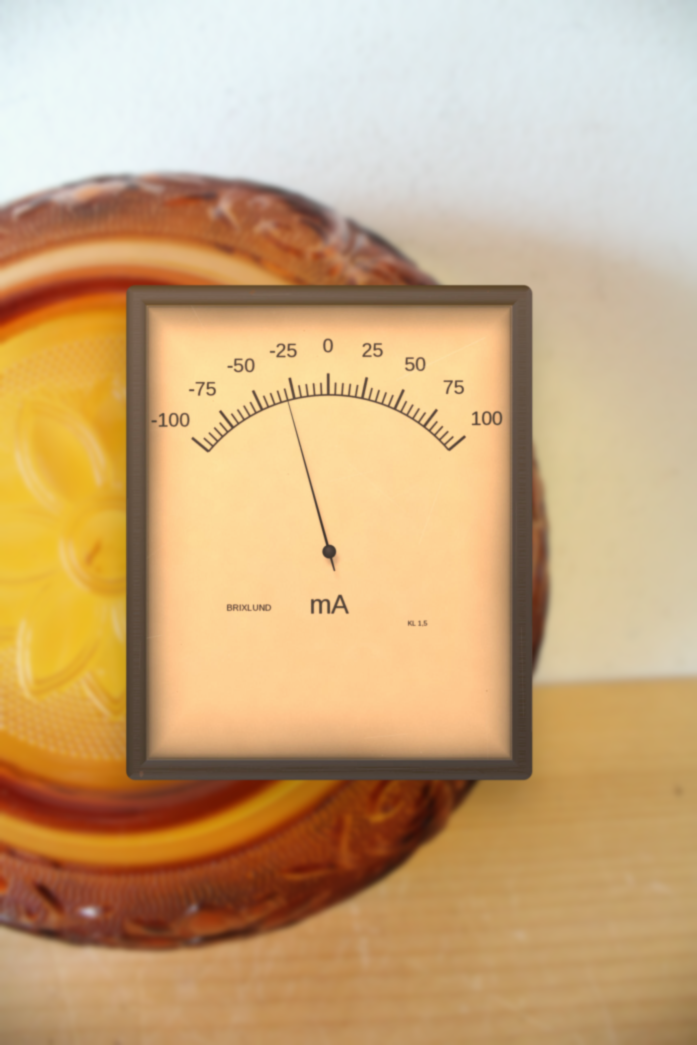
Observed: **-30** mA
